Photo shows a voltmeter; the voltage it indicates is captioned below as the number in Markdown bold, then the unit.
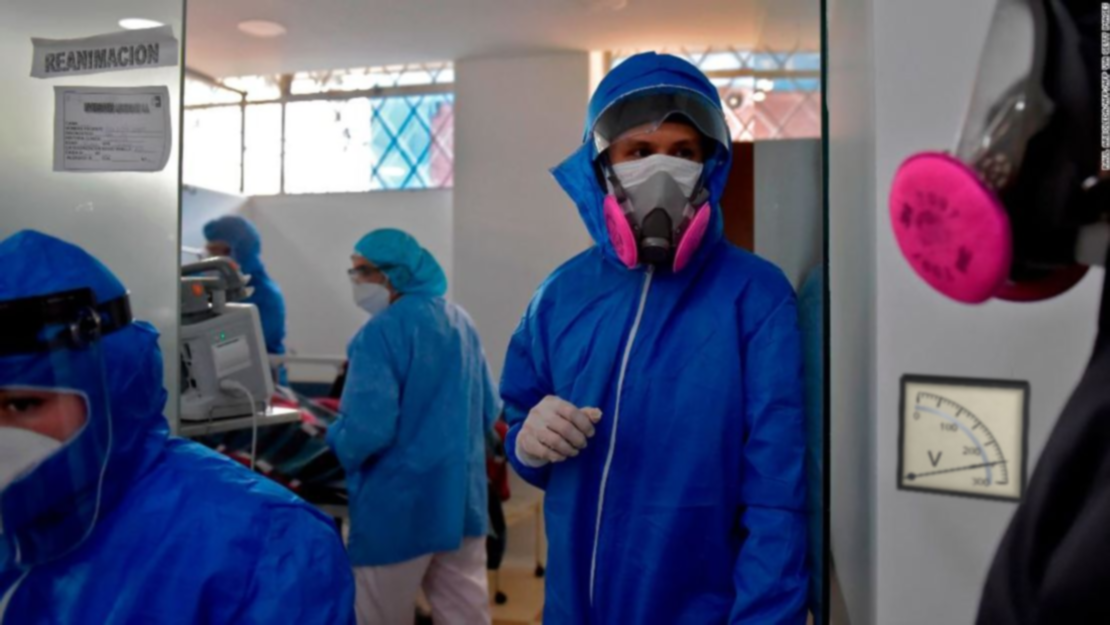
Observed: **250** V
